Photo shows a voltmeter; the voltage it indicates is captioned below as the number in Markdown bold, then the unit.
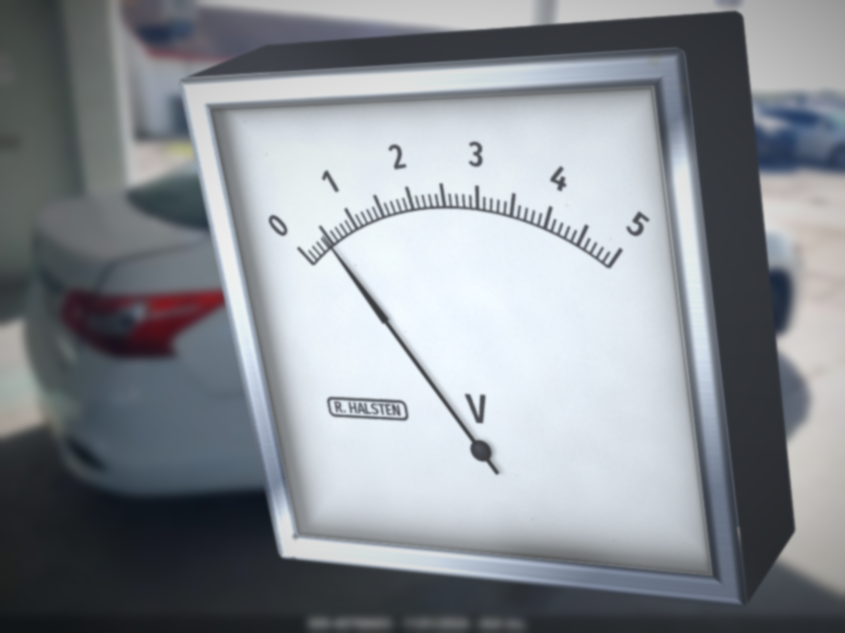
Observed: **0.5** V
